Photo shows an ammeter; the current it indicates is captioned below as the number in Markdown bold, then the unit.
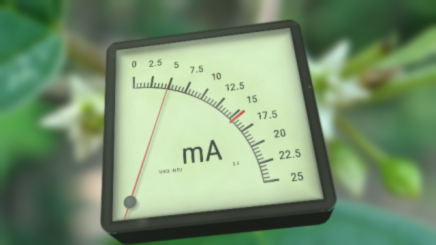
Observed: **5** mA
